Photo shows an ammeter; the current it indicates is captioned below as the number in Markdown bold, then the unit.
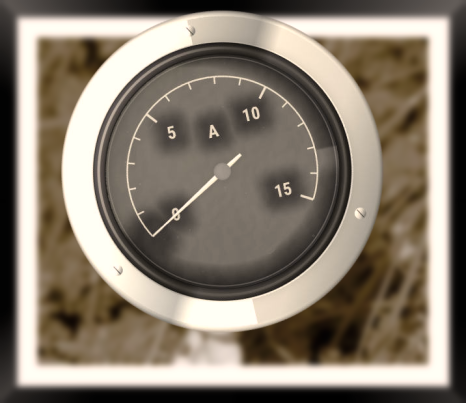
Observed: **0** A
